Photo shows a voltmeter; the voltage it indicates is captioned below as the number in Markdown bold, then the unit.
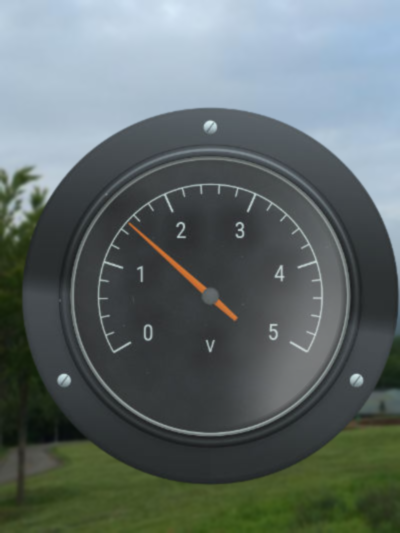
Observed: **1.5** V
